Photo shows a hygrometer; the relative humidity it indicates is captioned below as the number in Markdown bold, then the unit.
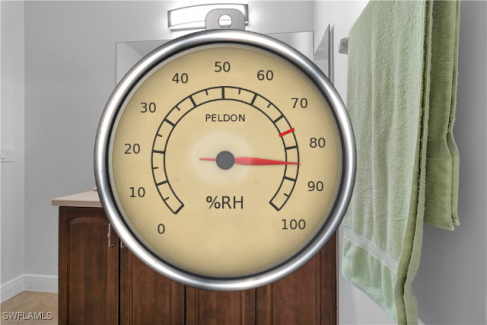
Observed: **85** %
